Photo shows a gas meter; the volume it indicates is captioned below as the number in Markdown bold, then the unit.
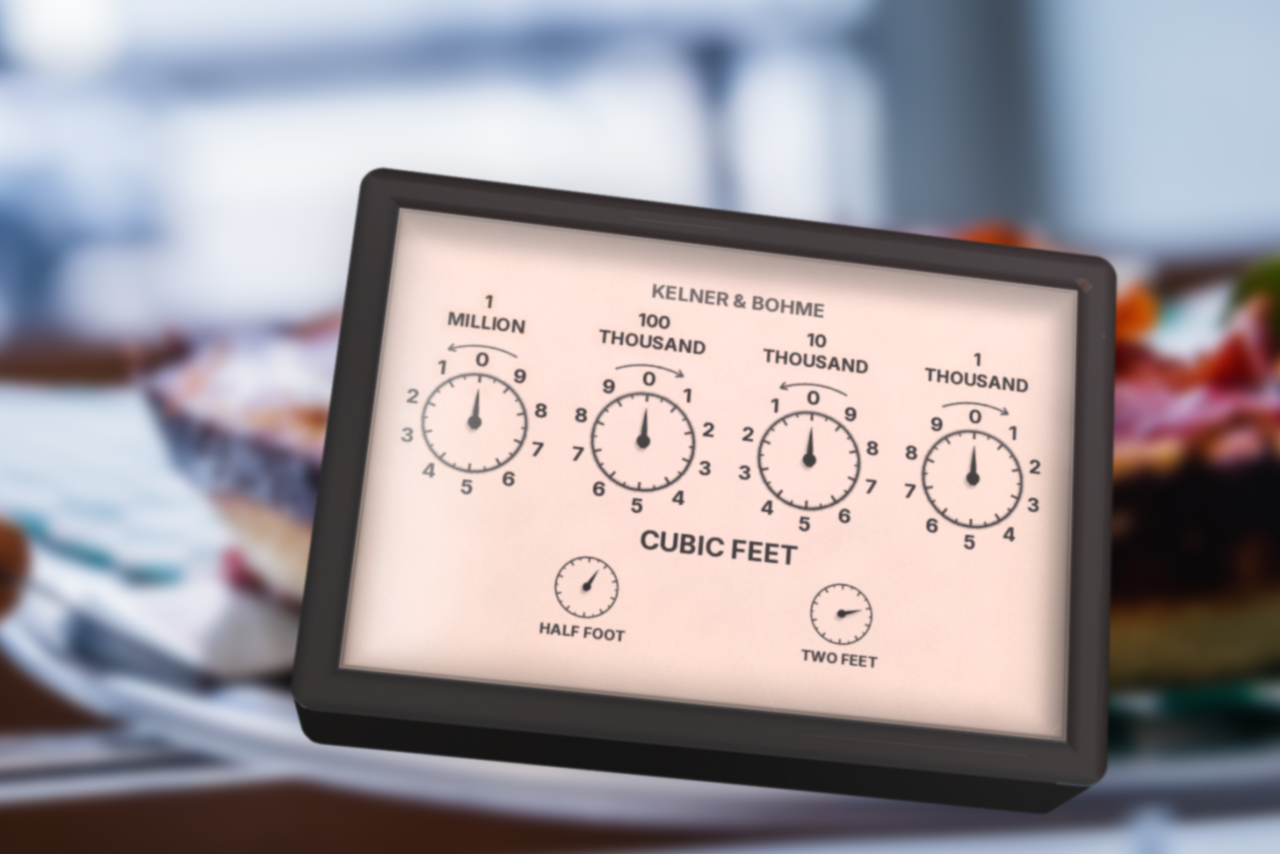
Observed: **0** ft³
